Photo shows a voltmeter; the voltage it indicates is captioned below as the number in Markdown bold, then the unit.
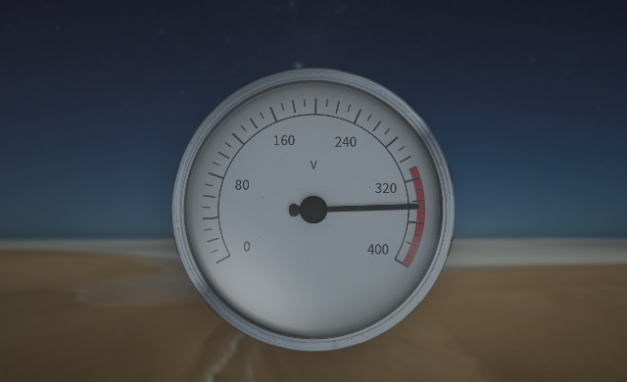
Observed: **345** V
